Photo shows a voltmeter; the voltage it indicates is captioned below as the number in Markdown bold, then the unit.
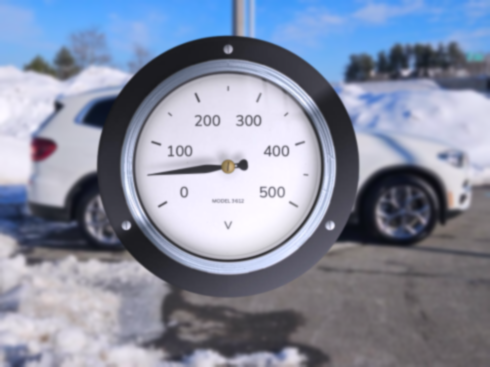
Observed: **50** V
